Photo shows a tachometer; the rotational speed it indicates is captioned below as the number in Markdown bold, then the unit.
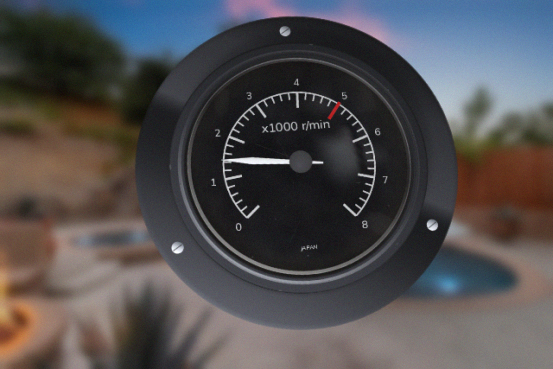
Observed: **1400** rpm
